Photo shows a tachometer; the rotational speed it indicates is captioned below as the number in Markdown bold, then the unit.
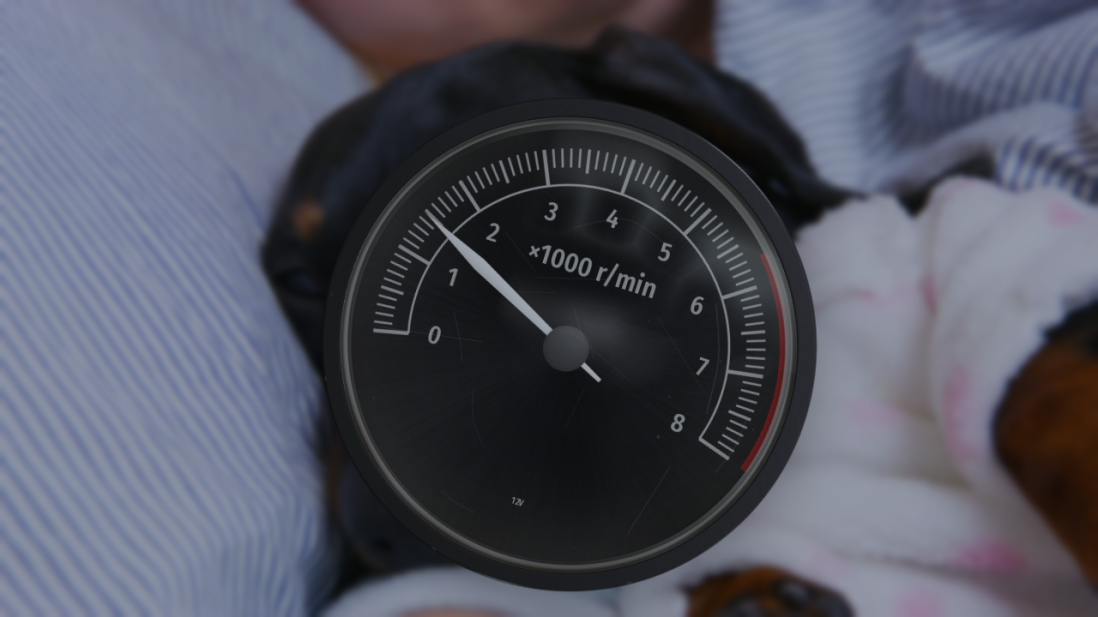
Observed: **1500** rpm
